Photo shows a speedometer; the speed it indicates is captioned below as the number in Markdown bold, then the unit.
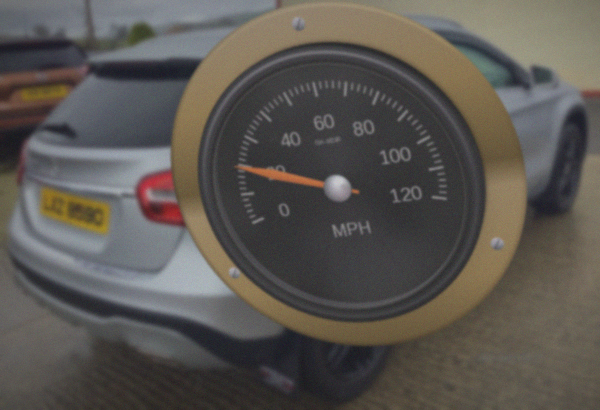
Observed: **20** mph
